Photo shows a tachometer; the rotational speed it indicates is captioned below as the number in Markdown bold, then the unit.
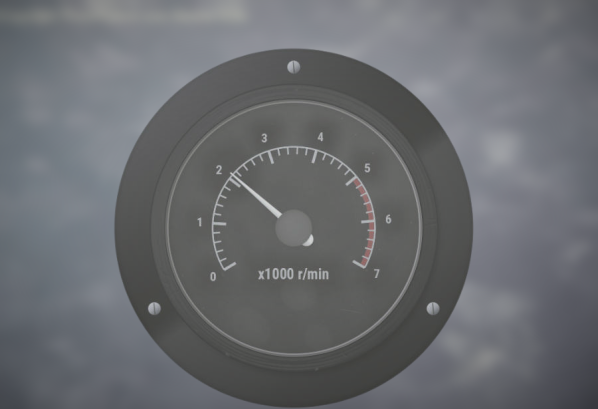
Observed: **2100** rpm
